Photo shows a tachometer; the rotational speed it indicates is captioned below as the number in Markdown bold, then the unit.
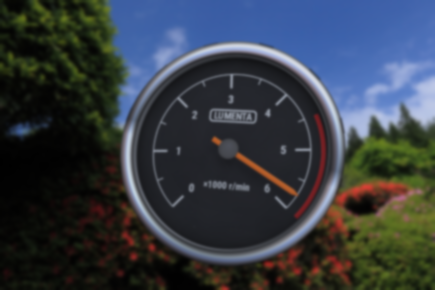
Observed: **5750** rpm
